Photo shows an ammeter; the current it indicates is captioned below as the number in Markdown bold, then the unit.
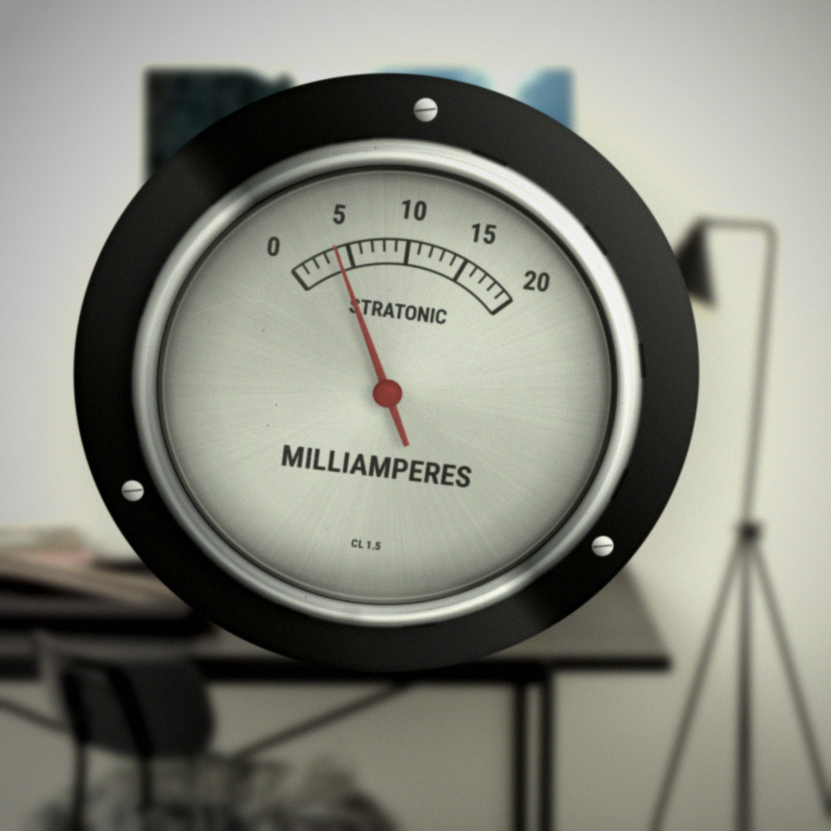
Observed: **4** mA
